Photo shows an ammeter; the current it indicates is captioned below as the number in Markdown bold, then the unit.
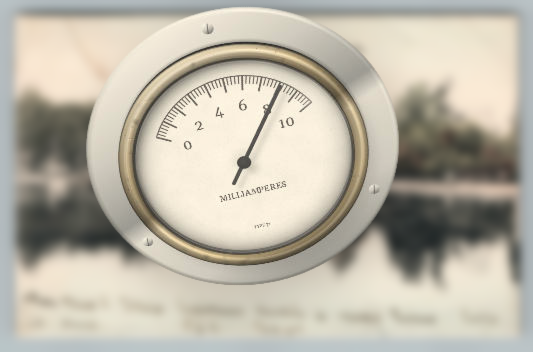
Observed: **8** mA
